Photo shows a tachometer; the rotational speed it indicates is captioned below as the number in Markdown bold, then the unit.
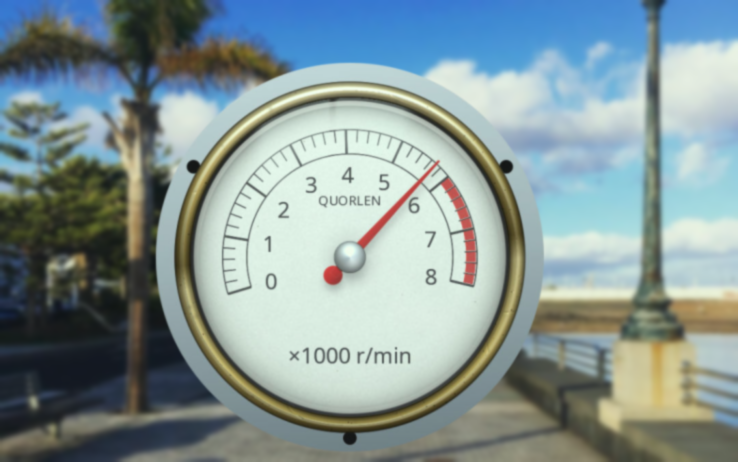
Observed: **5700** rpm
